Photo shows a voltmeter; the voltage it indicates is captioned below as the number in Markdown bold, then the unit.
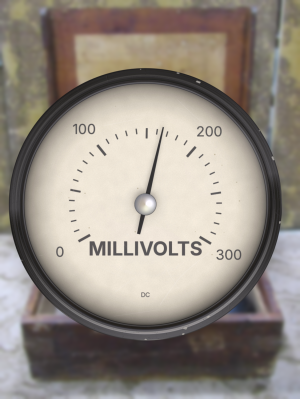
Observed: **165** mV
